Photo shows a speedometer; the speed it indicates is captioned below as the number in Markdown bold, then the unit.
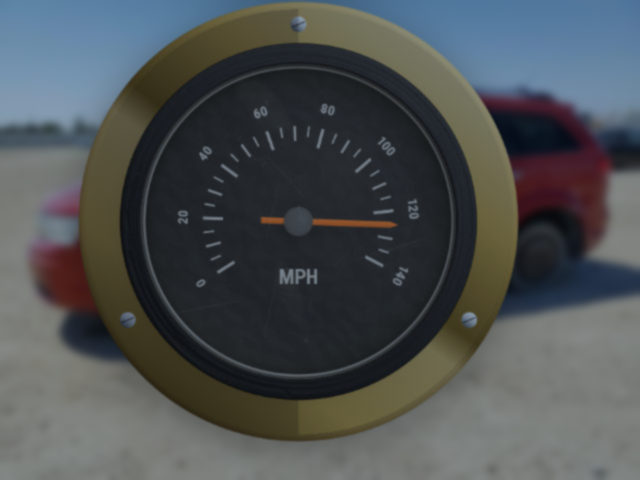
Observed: **125** mph
